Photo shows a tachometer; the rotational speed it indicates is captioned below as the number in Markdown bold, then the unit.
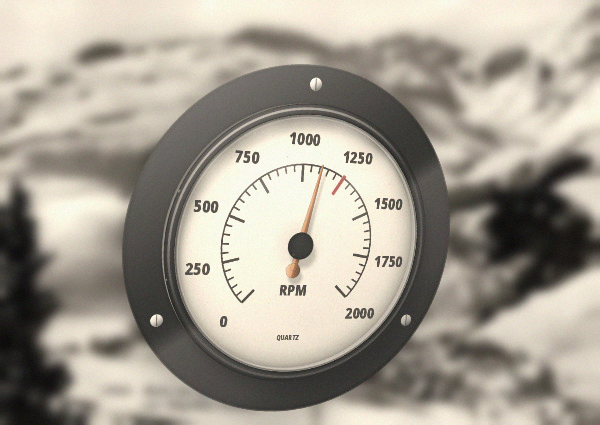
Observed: **1100** rpm
